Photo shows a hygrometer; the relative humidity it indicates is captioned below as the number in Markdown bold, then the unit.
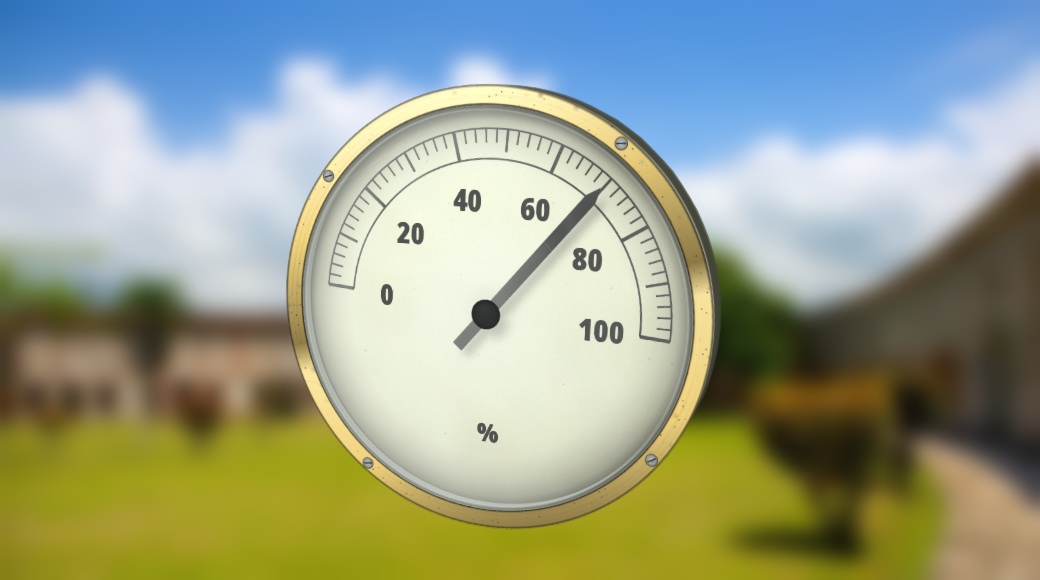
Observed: **70** %
